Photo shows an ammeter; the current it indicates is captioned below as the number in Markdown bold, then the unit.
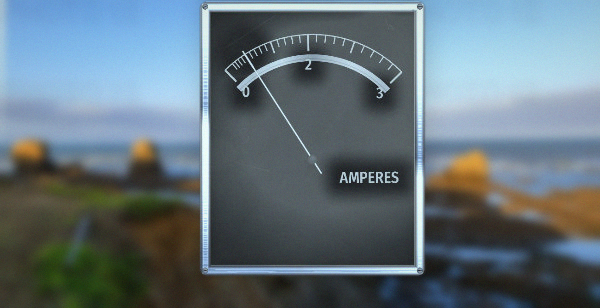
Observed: **1** A
